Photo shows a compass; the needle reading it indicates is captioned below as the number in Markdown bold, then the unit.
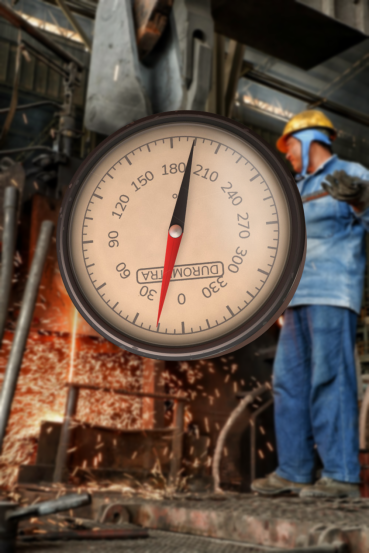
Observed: **15** °
